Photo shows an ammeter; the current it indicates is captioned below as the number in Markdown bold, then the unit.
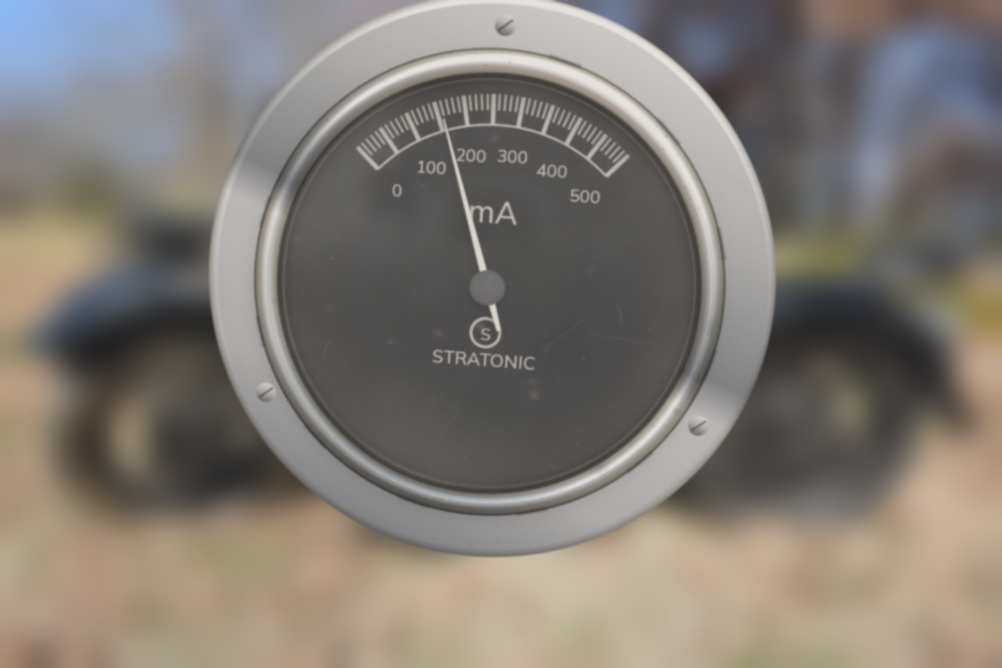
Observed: **160** mA
